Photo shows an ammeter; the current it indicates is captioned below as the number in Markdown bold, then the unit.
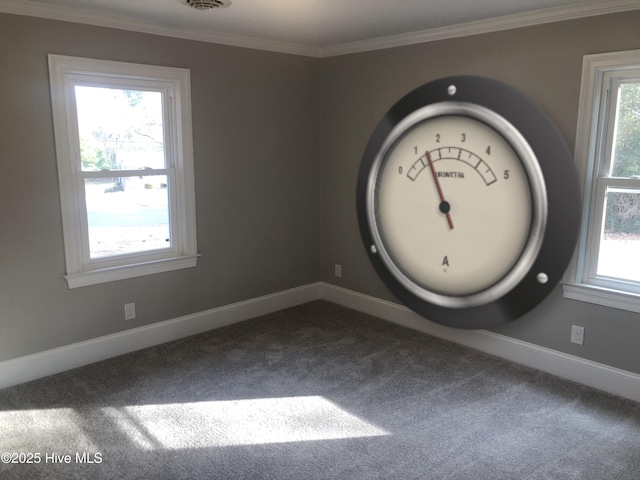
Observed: **1.5** A
